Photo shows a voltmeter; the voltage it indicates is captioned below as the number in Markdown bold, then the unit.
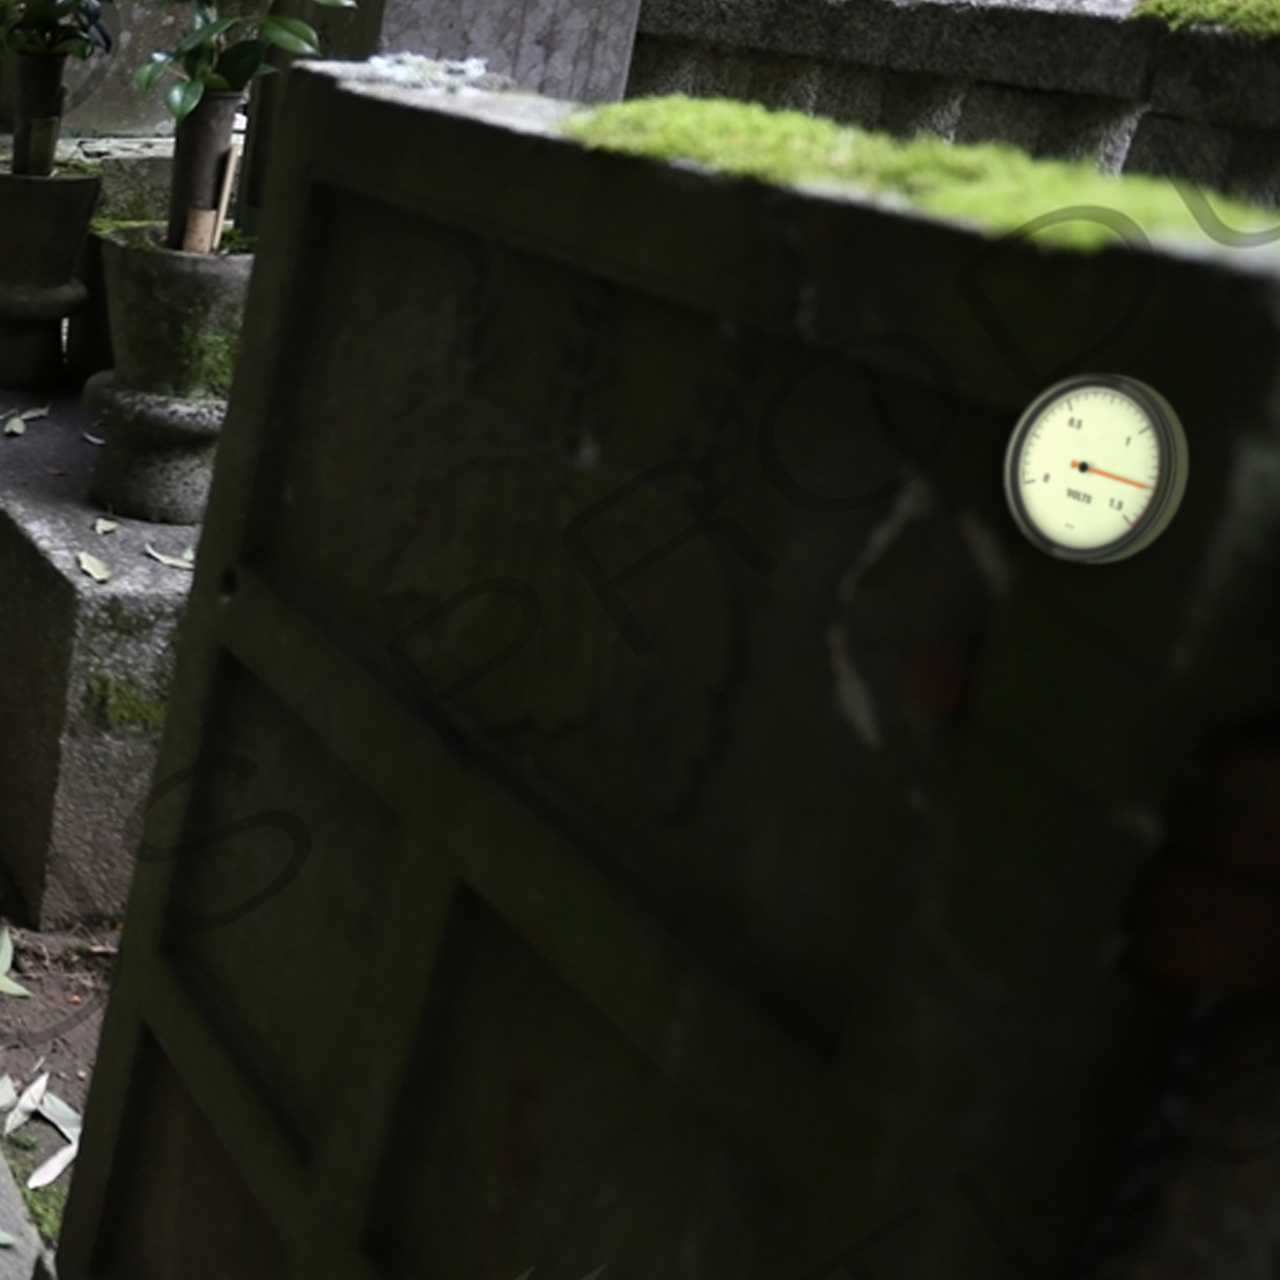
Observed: **1.3** V
